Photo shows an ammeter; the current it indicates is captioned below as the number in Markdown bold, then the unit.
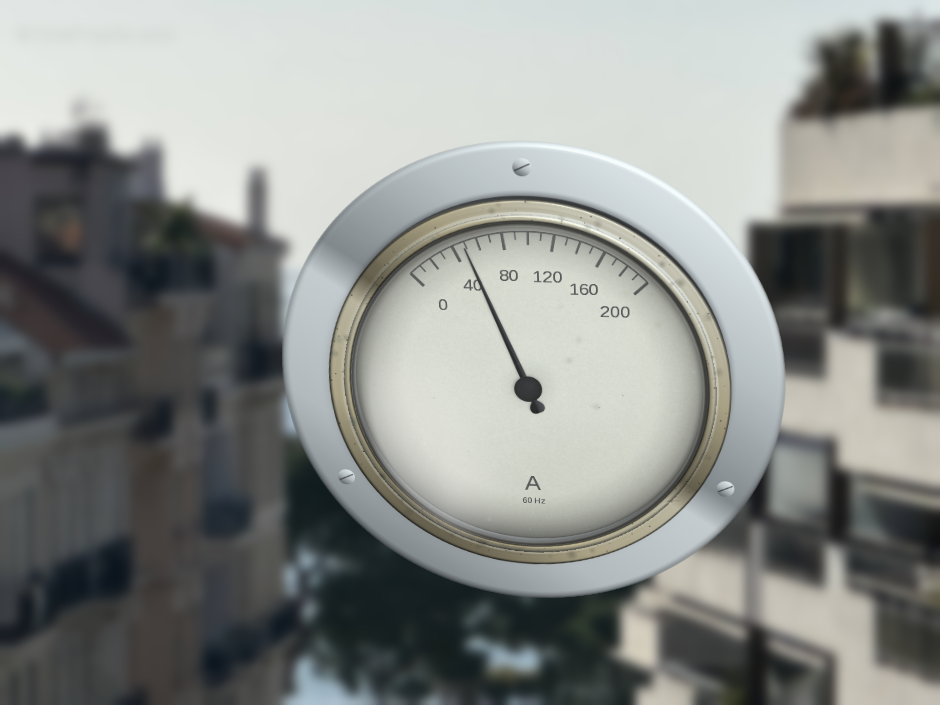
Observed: **50** A
